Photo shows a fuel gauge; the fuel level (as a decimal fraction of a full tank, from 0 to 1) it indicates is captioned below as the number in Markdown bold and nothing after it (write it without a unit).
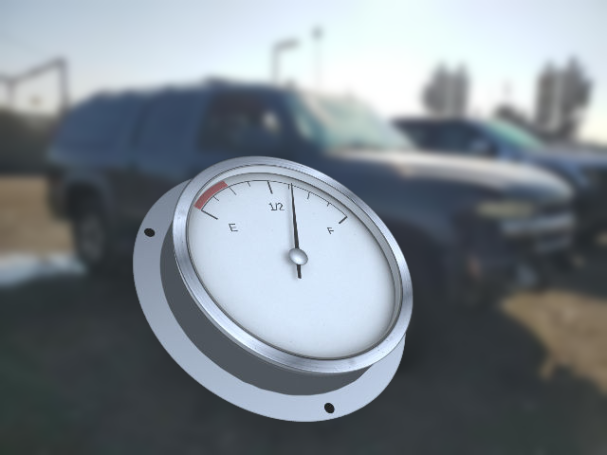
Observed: **0.625**
